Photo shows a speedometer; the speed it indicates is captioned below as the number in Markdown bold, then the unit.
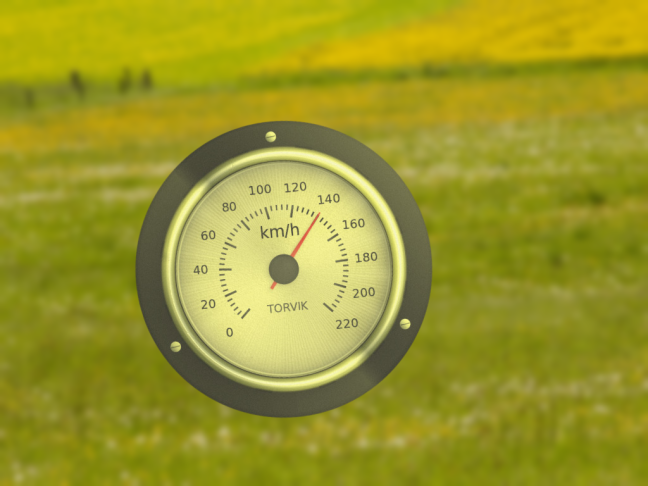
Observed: **140** km/h
